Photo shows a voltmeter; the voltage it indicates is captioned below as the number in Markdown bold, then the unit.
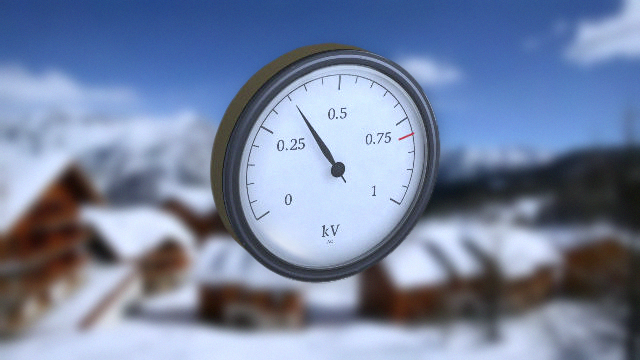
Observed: **0.35** kV
